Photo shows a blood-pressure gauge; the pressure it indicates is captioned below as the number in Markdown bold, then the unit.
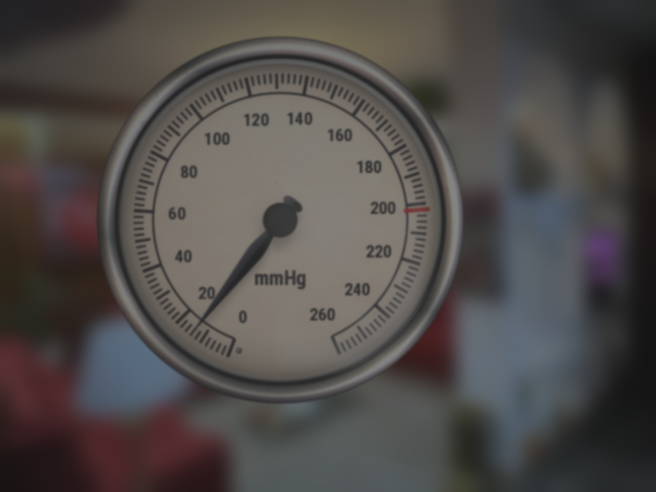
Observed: **14** mmHg
